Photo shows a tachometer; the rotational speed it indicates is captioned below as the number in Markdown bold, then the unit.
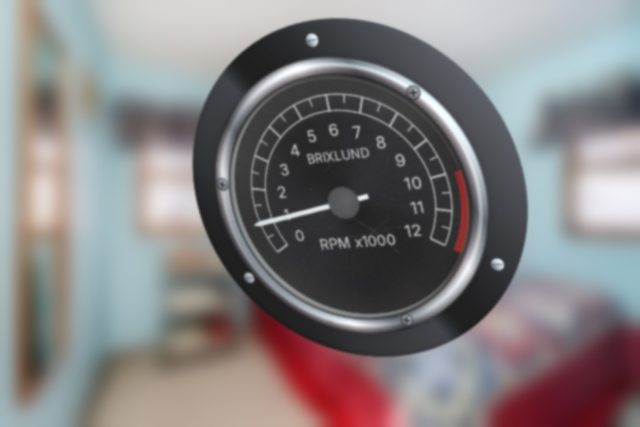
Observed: **1000** rpm
